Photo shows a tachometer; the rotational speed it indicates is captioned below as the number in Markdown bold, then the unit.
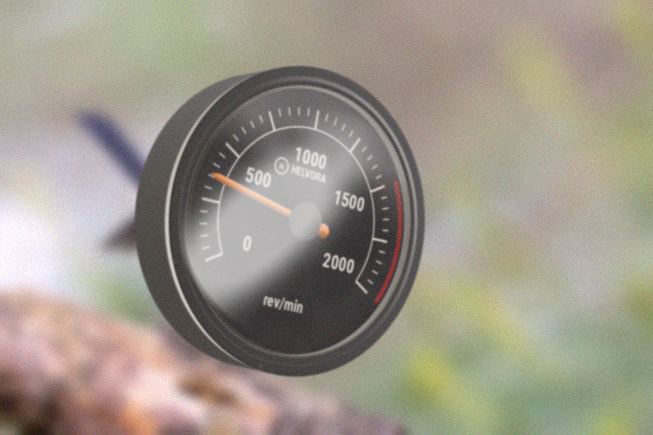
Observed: **350** rpm
